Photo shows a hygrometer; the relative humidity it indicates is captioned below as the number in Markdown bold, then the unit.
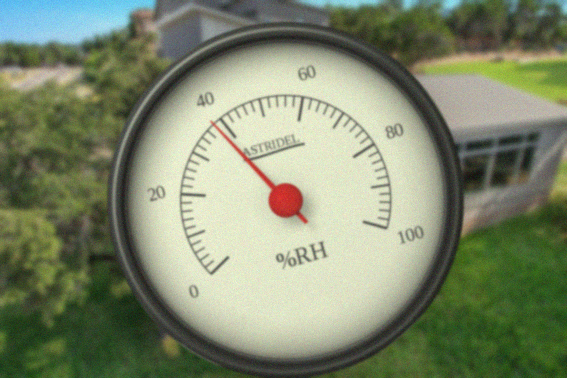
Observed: **38** %
